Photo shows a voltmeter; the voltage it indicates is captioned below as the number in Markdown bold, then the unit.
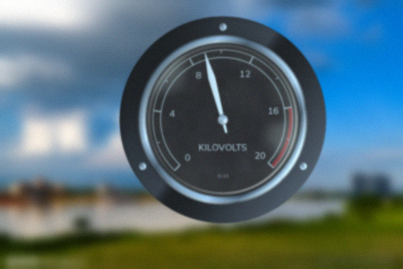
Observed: **9** kV
